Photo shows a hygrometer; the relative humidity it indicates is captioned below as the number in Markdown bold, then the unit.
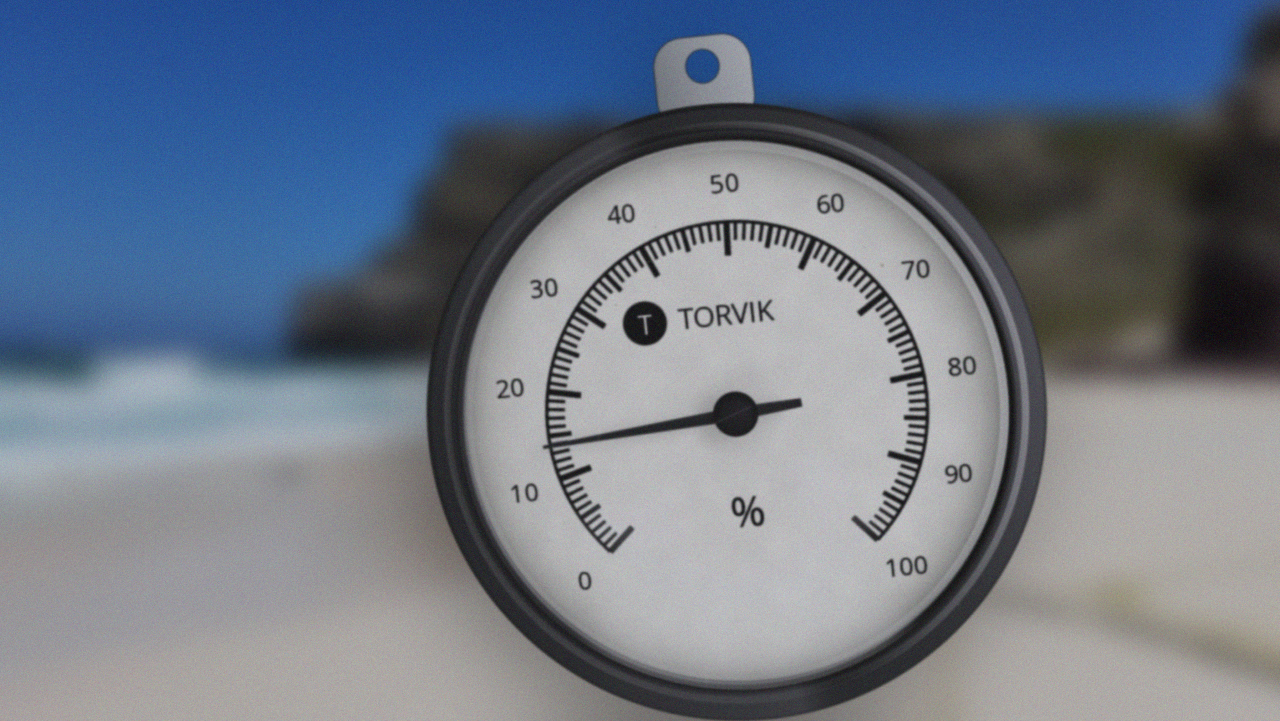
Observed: **14** %
